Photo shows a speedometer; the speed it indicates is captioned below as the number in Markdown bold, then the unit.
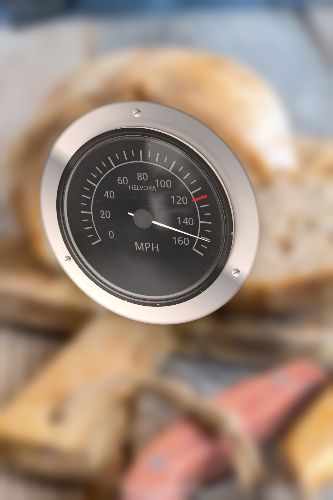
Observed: **150** mph
